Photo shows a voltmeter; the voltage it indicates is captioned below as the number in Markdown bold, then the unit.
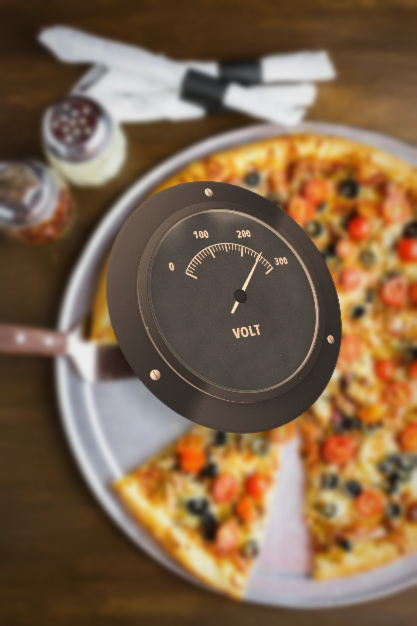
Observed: **250** V
